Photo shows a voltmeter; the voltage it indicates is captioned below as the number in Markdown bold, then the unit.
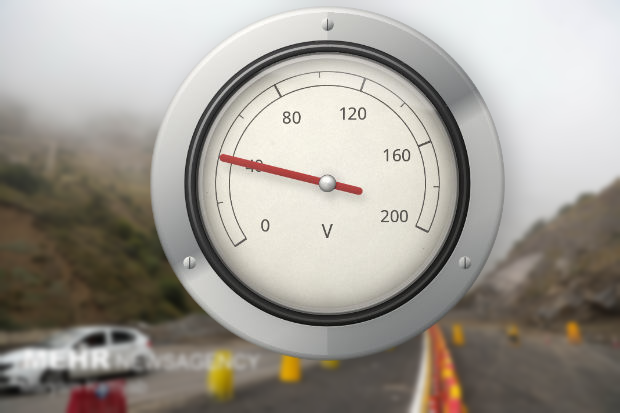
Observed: **40** V
